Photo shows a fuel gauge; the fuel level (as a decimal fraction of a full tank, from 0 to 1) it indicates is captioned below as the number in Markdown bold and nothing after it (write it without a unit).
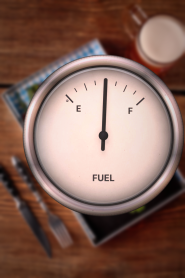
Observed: **0.5**
